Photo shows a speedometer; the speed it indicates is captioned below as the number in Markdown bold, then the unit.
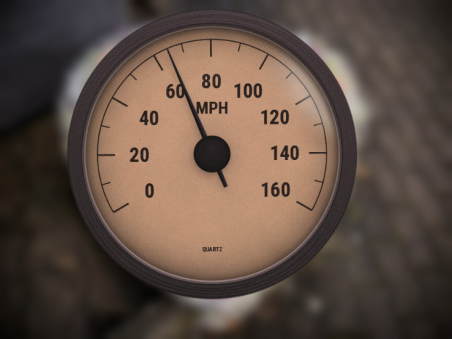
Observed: **65** mph
